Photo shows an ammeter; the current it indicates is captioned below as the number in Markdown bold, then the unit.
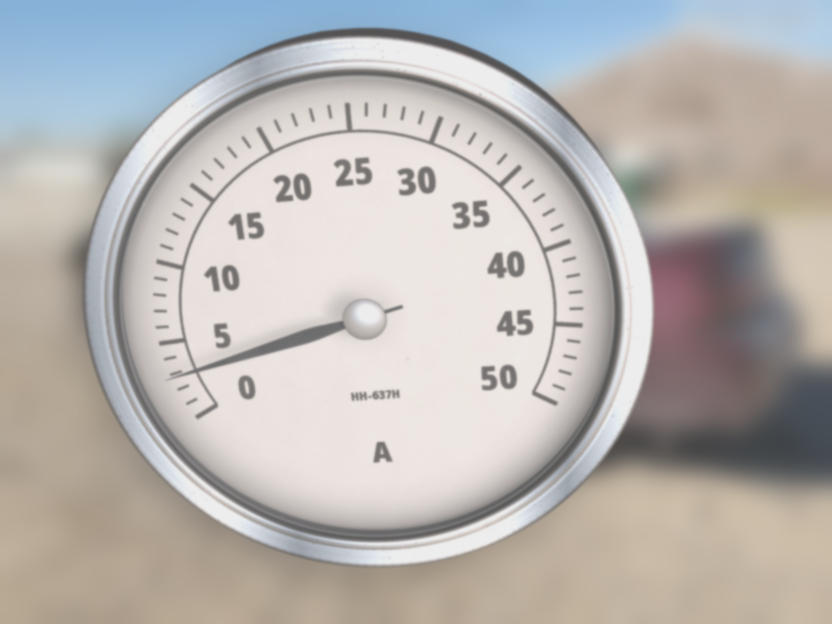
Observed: **3** A
